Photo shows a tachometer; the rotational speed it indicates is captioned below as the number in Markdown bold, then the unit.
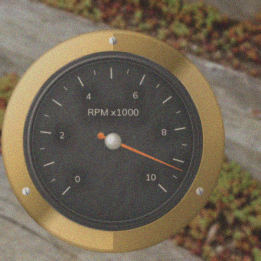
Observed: **9250** rpm
